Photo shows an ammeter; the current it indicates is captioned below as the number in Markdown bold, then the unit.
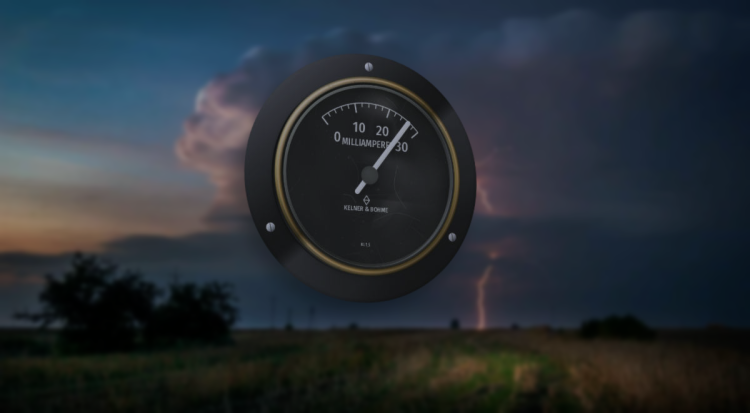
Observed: **26** mA
